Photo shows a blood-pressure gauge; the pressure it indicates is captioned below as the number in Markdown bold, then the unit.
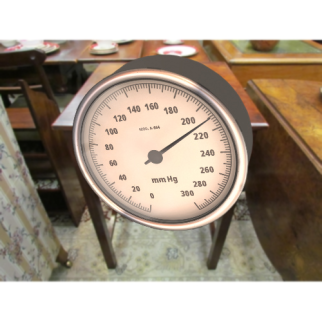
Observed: **210** mmHg
